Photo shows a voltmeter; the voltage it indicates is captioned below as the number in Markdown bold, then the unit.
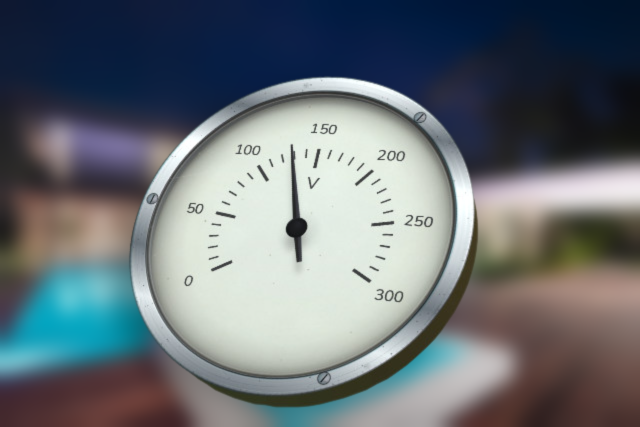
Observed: **130** V
